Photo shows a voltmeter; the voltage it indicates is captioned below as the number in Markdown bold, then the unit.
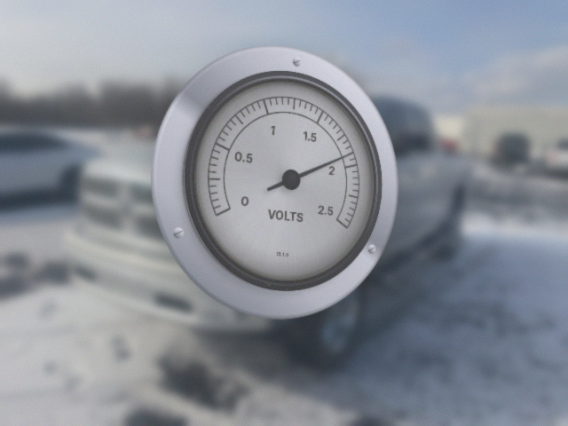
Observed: **1.9** V
